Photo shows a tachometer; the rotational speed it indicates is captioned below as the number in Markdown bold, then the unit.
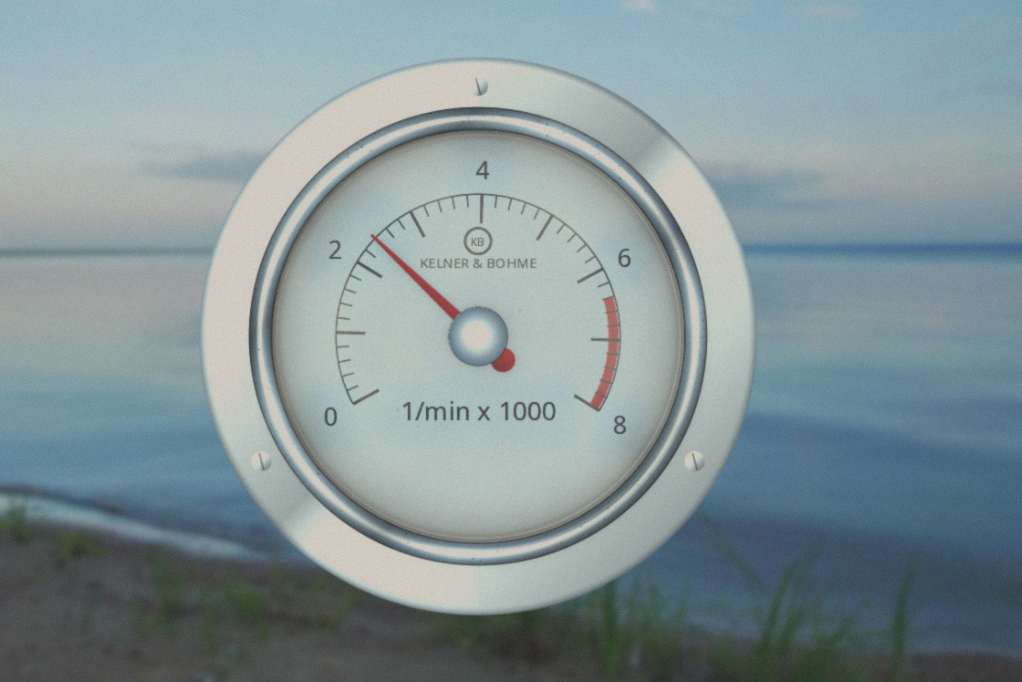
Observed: **2400** rpm
